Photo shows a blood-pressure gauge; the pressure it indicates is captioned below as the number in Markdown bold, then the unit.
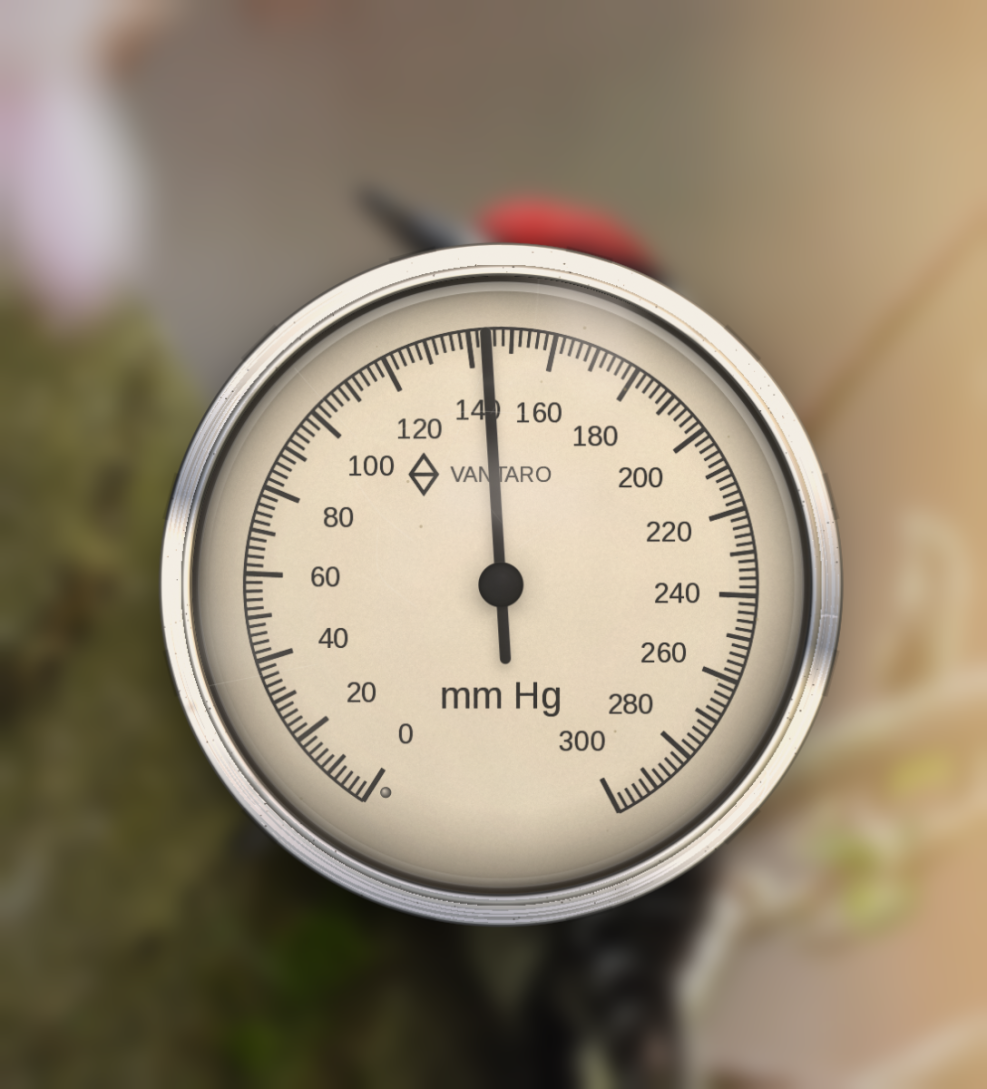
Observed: **144** mmHg
